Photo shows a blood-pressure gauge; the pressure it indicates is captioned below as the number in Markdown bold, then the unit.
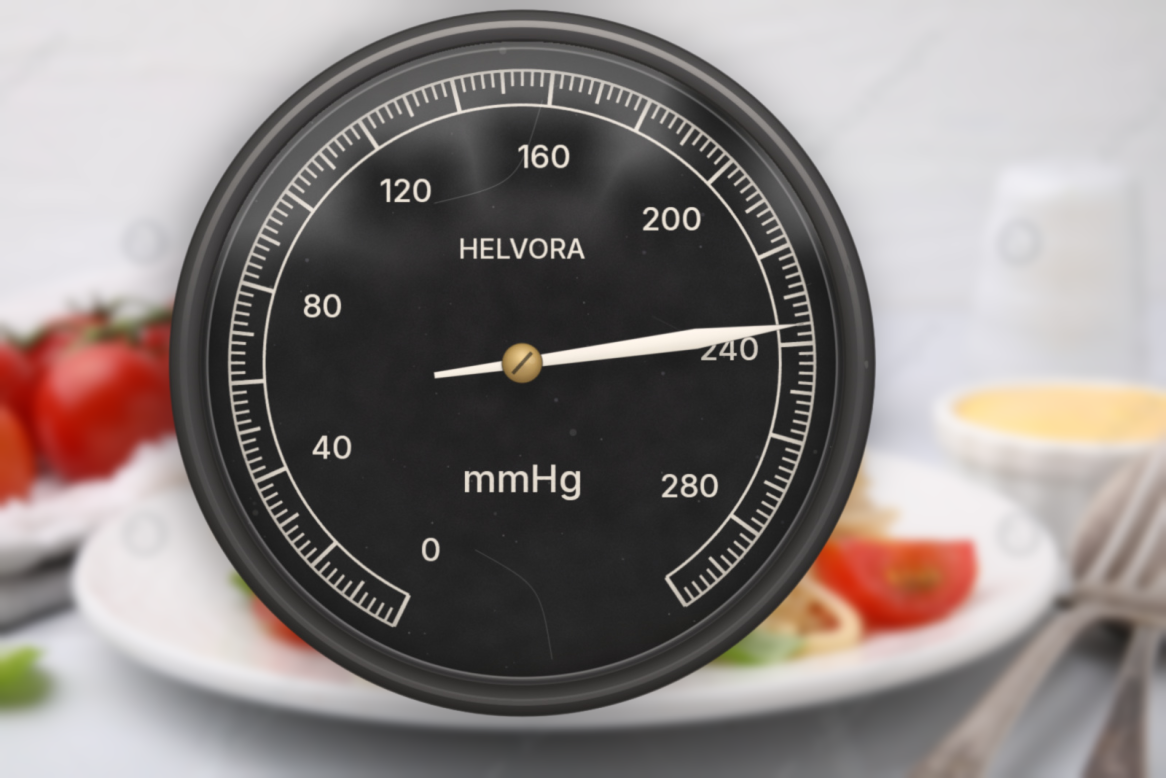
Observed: **236** mmHg
